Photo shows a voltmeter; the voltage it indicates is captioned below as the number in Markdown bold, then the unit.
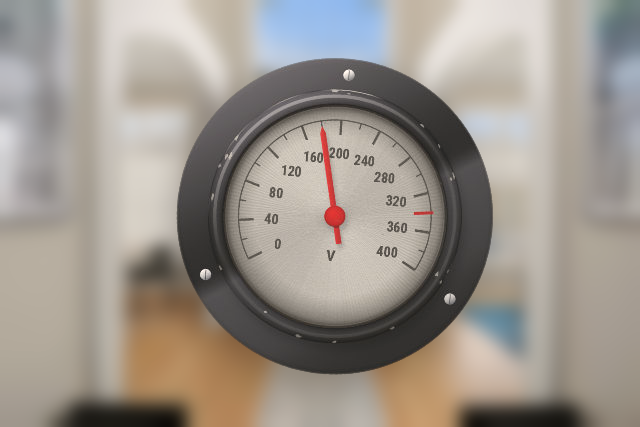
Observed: **180** V
